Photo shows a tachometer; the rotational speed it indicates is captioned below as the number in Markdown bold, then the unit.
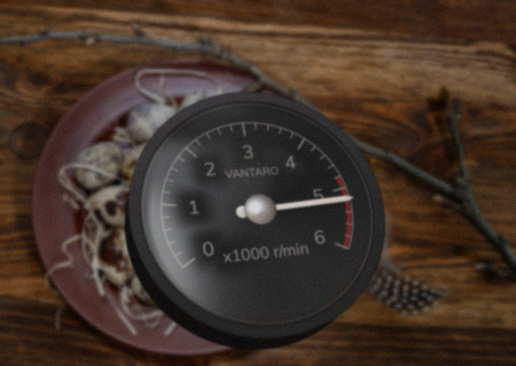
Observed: **5200** rpm
